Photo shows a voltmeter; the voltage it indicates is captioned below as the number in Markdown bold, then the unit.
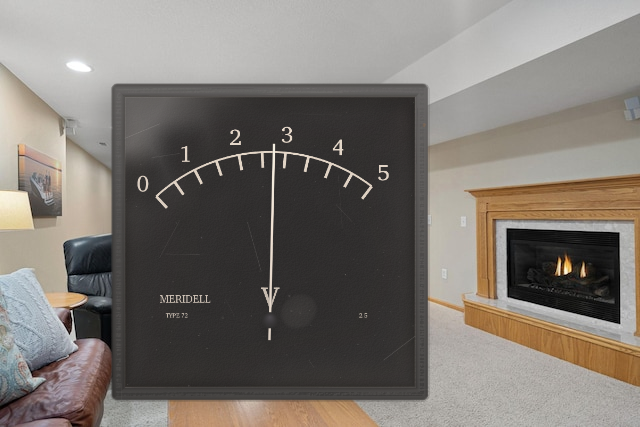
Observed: **2.75** V
